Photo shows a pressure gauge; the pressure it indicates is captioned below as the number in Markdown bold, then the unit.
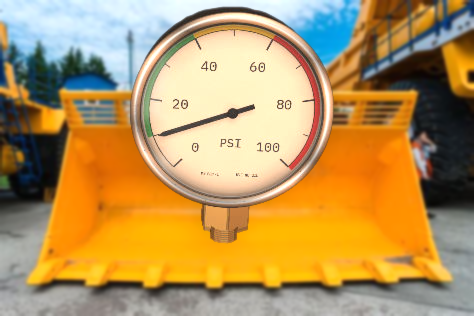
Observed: **10** psi
